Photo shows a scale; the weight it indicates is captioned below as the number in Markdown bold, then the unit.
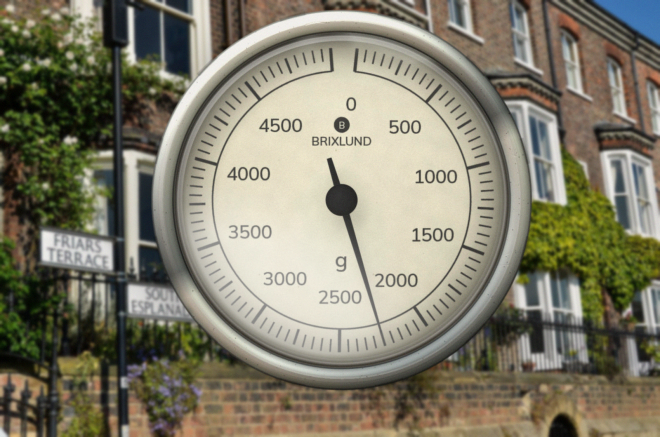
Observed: **2250** g
